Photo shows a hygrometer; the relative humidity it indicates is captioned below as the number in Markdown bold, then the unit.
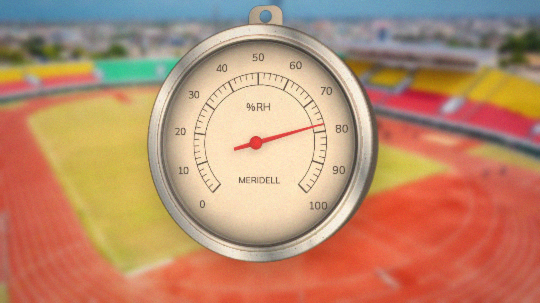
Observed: **78** %
